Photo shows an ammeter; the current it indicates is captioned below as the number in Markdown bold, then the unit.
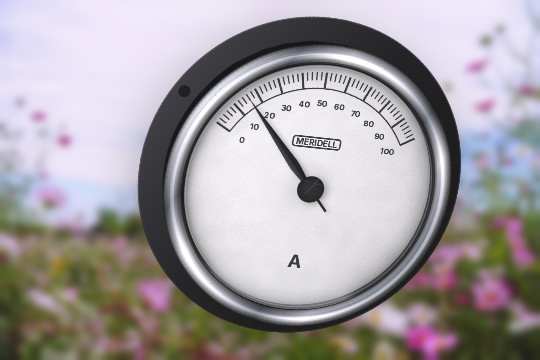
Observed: **16** A
